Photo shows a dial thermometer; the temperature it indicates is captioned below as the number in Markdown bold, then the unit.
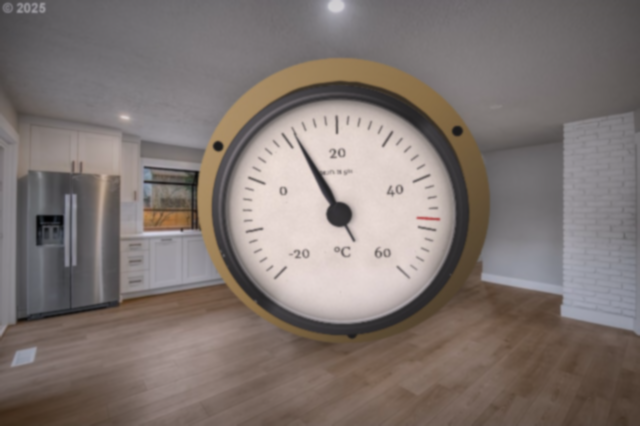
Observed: **12** °C
